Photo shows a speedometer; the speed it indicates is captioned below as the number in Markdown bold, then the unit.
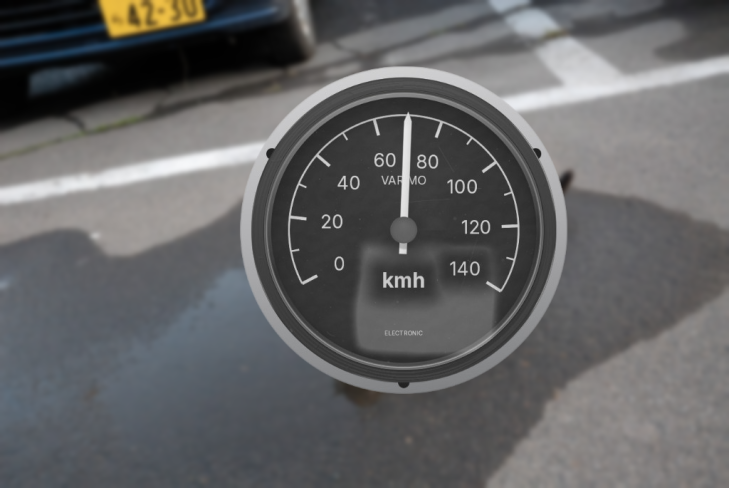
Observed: **70** km/h
